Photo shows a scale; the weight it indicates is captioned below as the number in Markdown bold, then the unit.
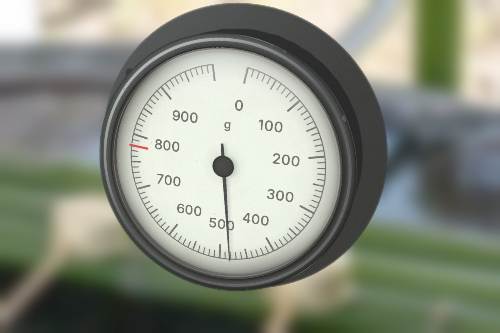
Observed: **480** g
